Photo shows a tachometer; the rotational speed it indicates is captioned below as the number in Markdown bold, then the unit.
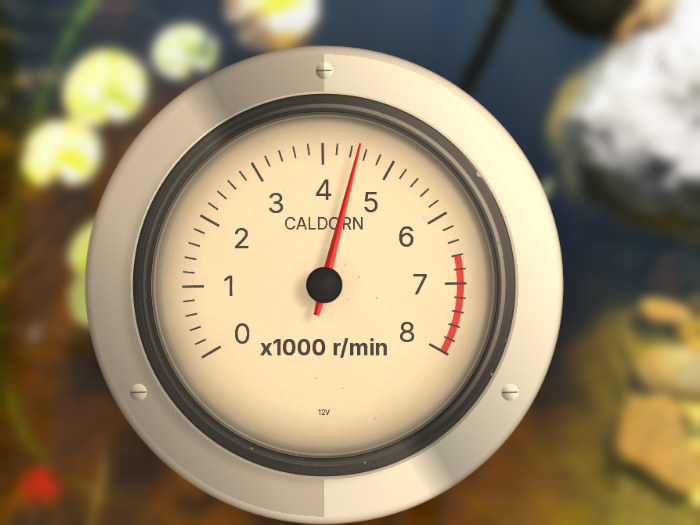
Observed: **4500** rpm
